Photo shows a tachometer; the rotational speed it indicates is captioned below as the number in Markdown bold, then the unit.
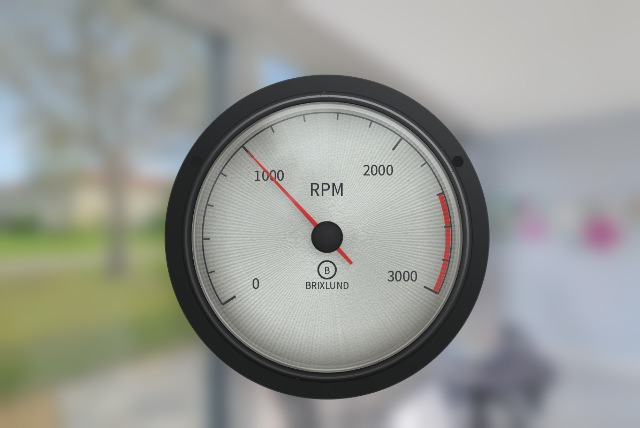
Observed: **1000** rpm
